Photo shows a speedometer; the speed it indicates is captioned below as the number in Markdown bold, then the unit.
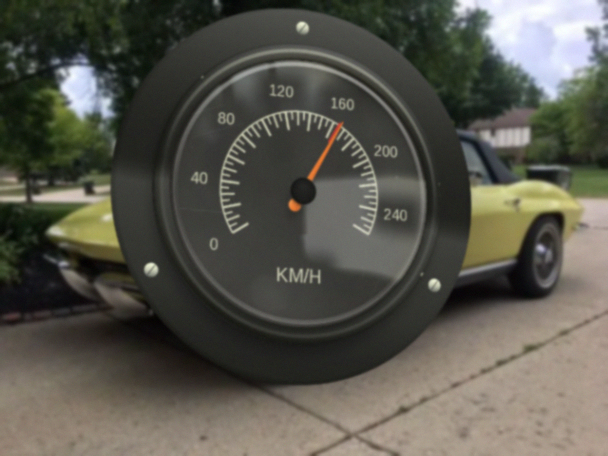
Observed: **165** km/h
